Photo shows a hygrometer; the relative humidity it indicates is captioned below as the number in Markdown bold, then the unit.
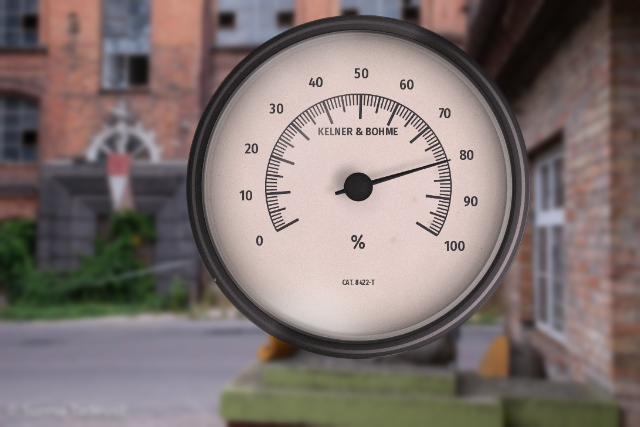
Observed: **80** %
